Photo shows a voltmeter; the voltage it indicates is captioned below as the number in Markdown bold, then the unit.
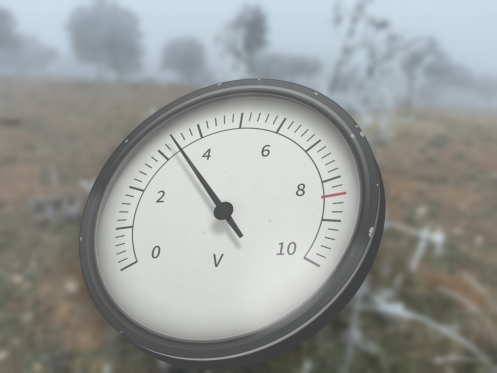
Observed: **3.4** V
